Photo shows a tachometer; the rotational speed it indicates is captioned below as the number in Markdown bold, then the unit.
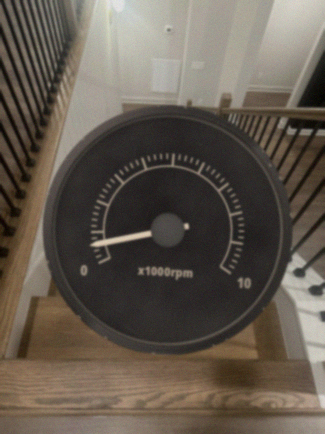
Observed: **600** rpm
